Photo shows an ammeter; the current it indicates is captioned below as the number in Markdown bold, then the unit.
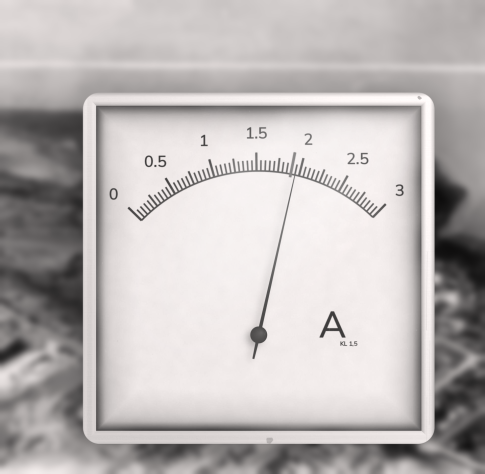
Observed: **1.95** A
